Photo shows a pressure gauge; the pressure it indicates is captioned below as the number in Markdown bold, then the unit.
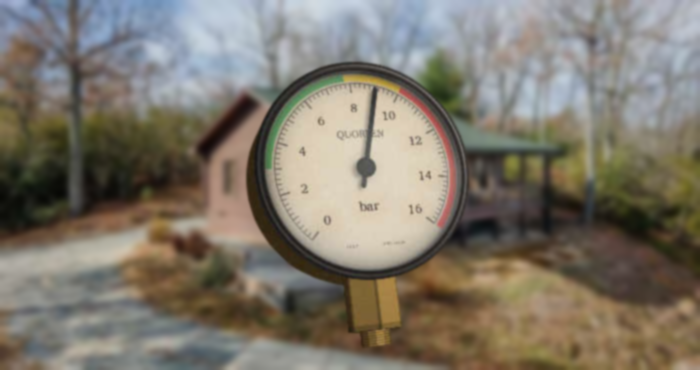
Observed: **9** bar
